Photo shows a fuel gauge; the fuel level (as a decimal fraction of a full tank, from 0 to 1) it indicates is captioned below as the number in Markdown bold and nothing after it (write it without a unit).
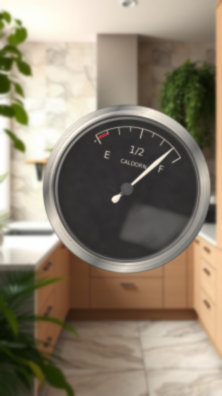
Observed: **0.875**
